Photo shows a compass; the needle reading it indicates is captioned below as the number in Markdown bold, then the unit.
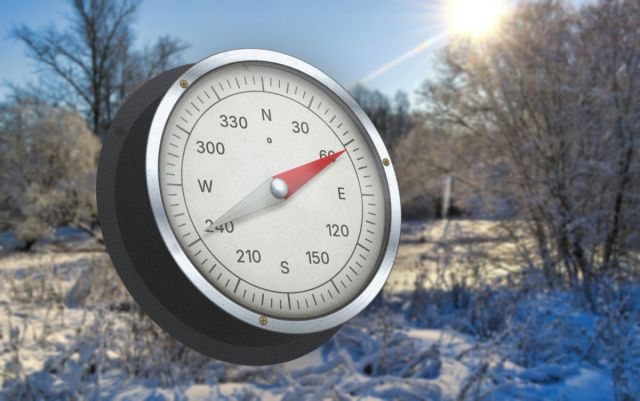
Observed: **62.5** °
